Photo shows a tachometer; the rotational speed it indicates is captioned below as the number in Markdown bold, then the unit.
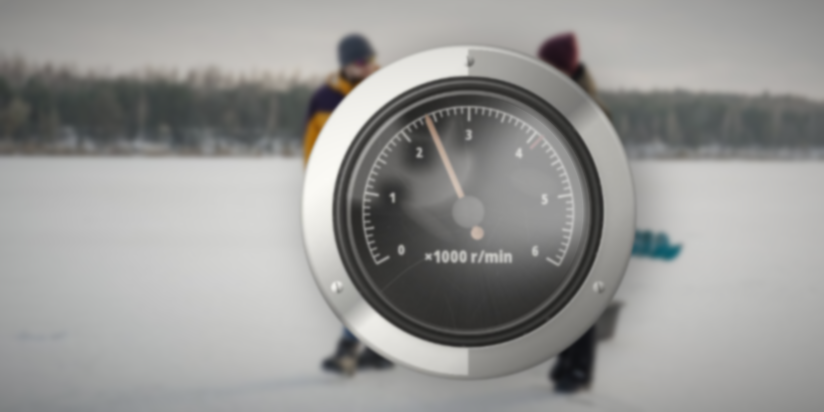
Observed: **2400** rpm
